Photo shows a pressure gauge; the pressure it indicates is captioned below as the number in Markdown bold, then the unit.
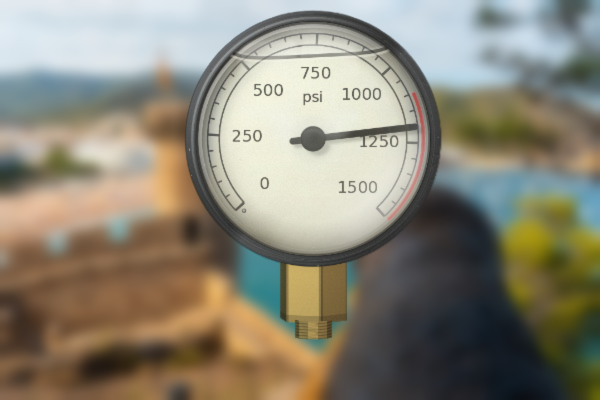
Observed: **1200** psi
